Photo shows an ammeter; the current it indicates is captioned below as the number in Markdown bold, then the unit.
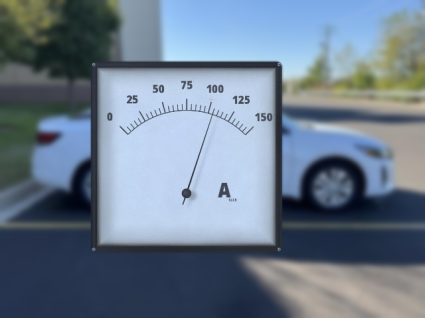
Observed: **105** A
